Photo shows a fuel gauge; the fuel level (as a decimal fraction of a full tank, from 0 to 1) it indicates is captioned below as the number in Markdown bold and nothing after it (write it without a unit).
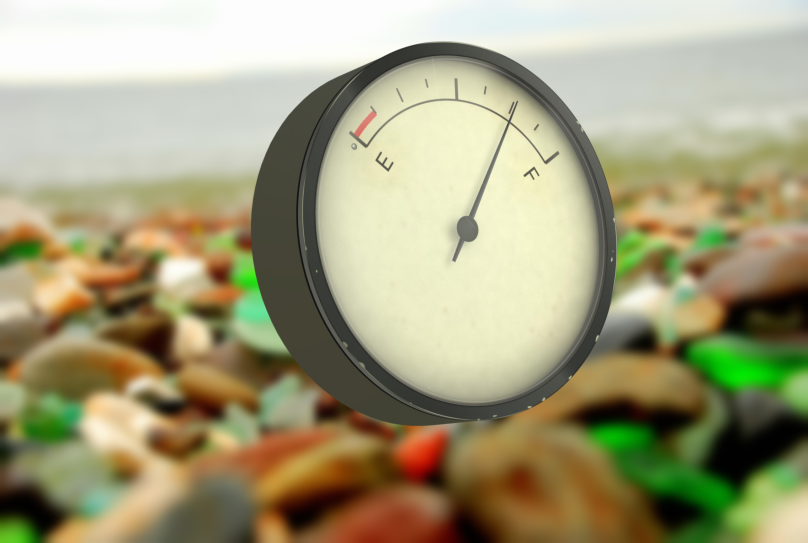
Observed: **0.75**
